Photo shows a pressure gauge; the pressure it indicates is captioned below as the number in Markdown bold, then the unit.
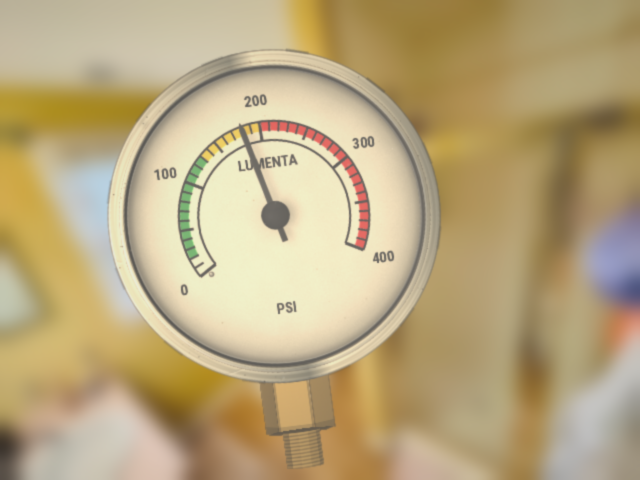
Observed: **180** psi
